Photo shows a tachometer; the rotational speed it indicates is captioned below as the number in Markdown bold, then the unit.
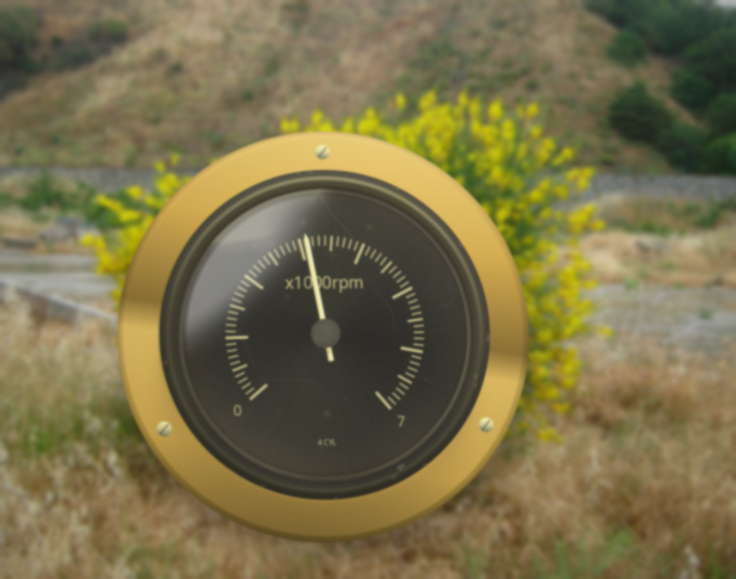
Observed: **3100** rpm
